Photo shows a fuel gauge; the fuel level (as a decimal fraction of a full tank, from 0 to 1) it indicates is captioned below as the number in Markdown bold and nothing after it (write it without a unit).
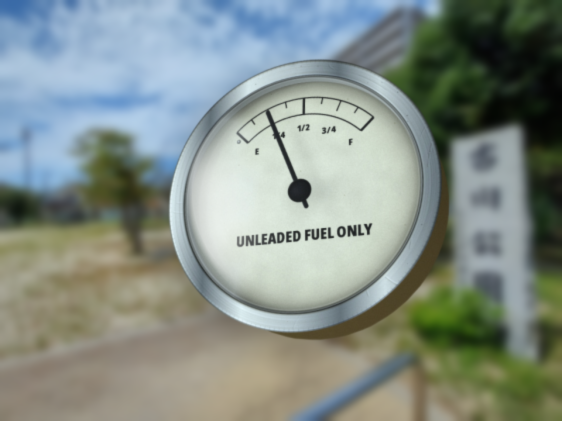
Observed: **0.25**
